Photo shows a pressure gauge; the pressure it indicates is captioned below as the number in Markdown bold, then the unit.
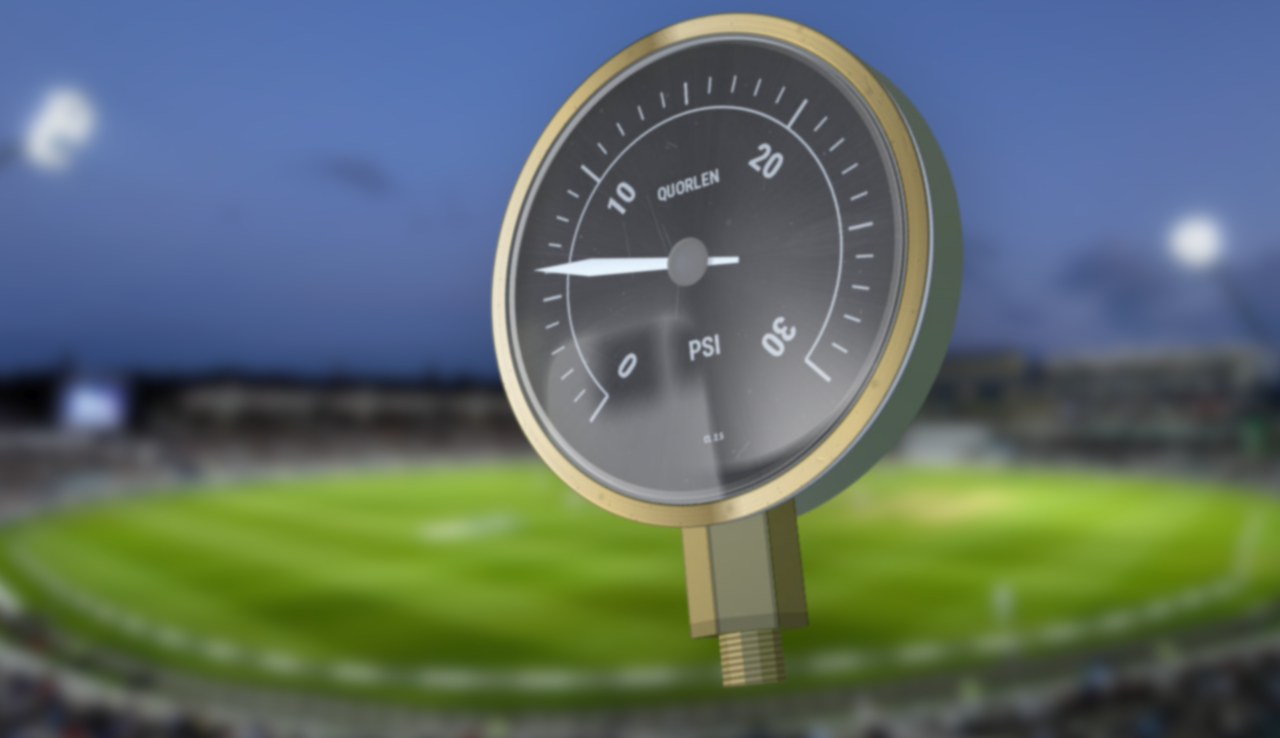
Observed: **6** psi
